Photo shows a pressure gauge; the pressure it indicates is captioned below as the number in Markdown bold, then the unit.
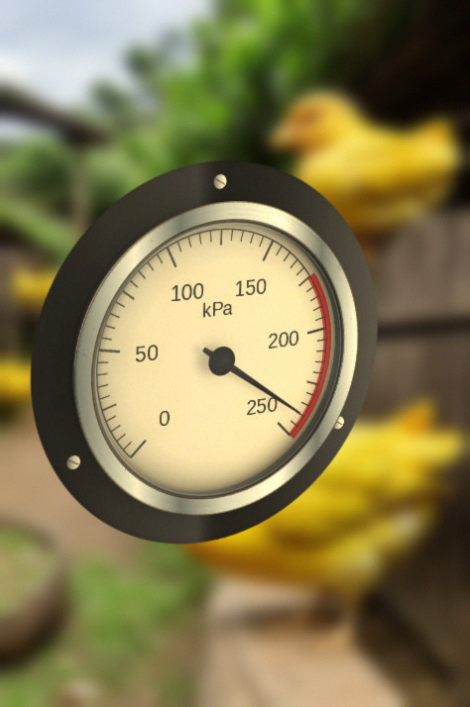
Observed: **240** kPa
